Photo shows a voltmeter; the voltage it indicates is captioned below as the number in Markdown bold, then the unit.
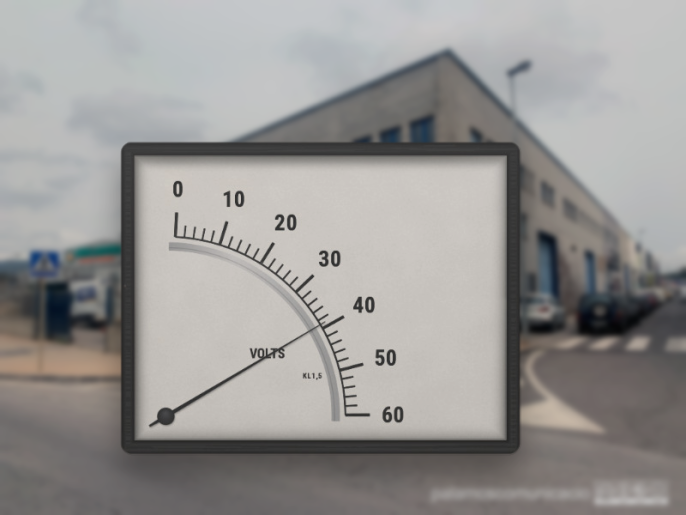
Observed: **39** V
